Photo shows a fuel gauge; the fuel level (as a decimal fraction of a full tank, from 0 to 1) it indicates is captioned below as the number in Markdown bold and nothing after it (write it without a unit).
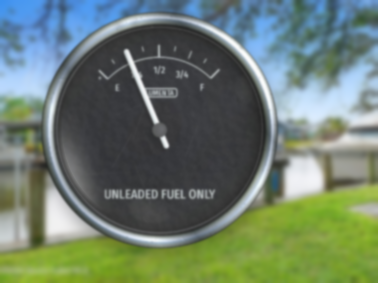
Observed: **0.25**
